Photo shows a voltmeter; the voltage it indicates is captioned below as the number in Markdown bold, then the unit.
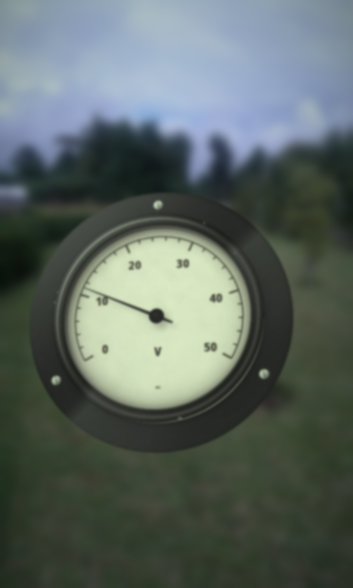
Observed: **11** V
